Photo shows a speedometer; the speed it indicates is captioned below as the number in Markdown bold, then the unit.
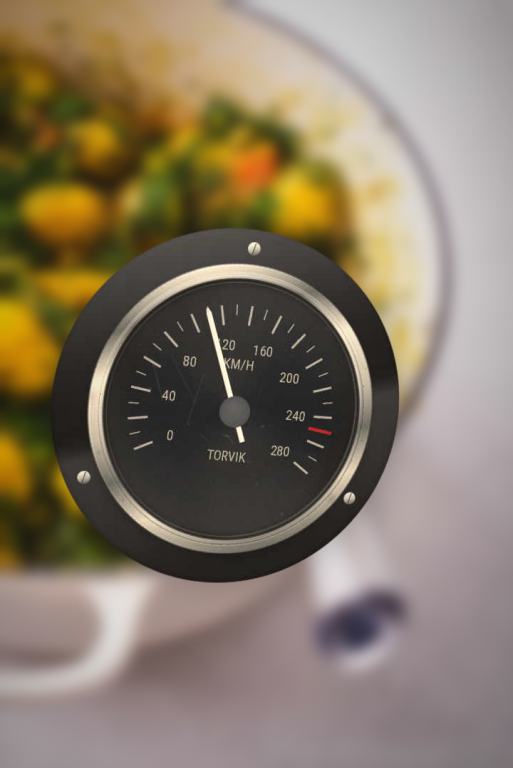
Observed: **110** km/h
